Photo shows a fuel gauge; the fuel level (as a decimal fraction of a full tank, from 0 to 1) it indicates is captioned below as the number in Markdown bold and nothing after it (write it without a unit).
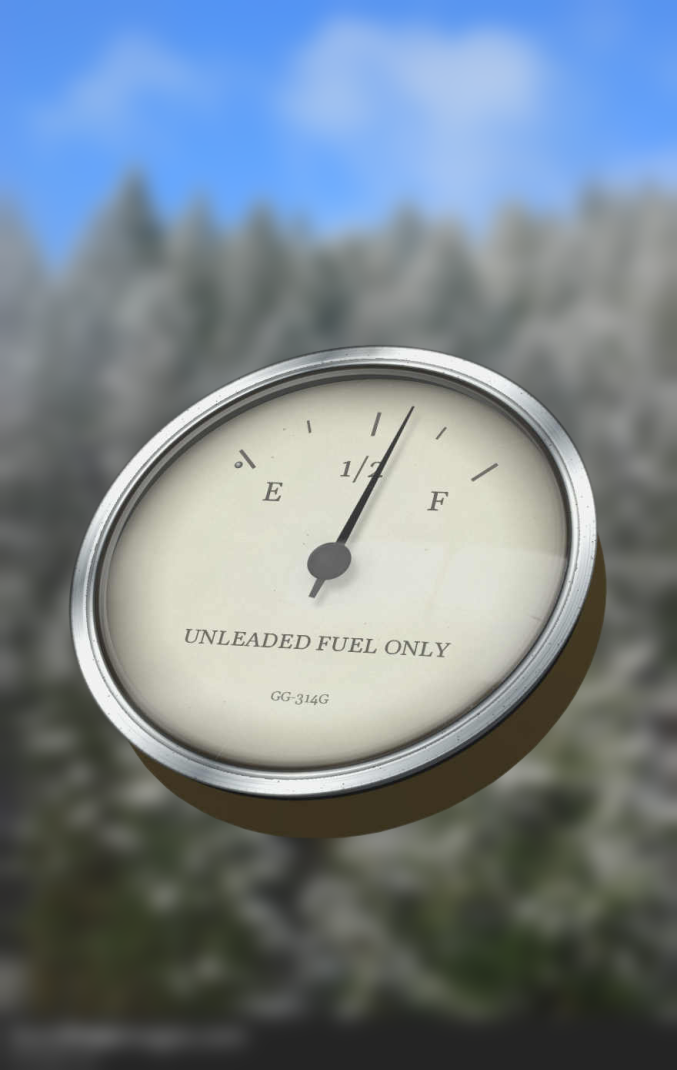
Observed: **0.625**
